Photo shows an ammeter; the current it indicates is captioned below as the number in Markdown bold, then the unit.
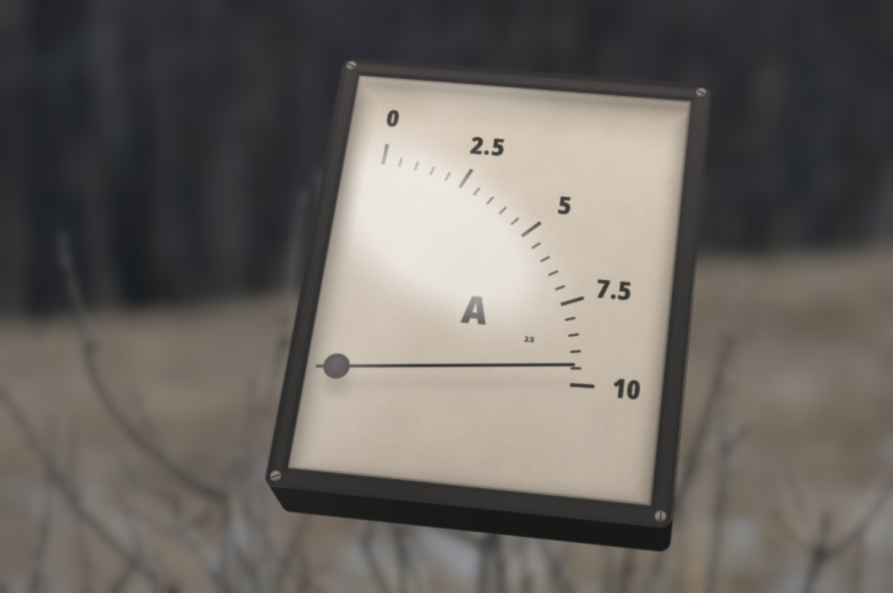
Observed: **9.5** A
